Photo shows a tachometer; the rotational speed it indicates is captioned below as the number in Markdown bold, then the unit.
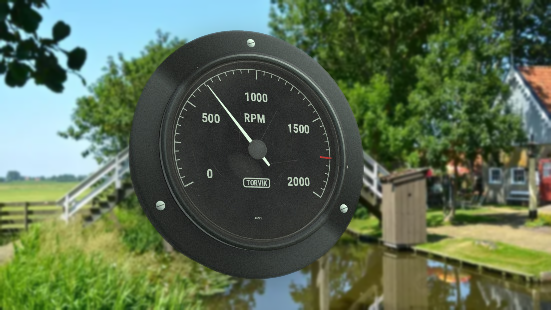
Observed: **650** rpm
